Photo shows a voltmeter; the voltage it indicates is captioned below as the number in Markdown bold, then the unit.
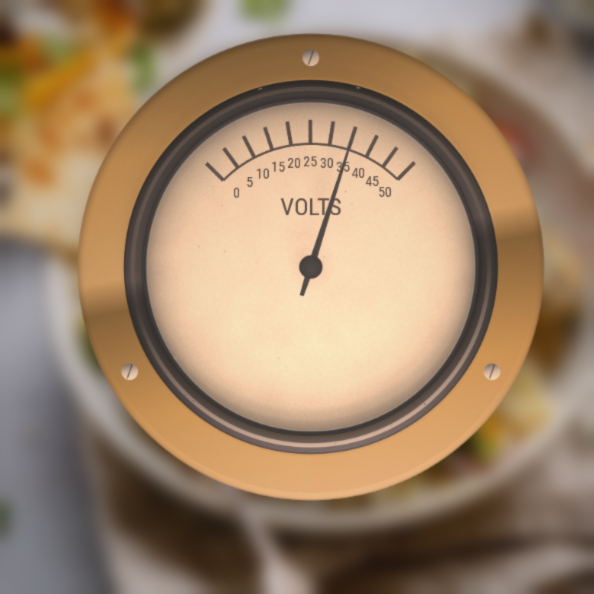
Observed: **35** V
